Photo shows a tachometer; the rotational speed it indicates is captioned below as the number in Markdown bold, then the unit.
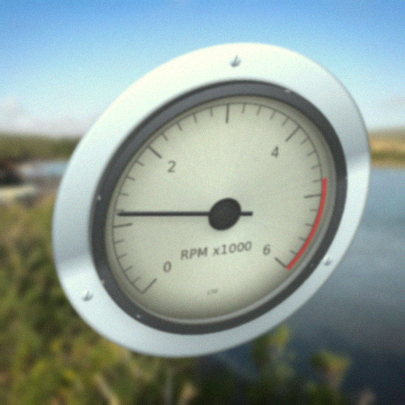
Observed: **1200** rpm
